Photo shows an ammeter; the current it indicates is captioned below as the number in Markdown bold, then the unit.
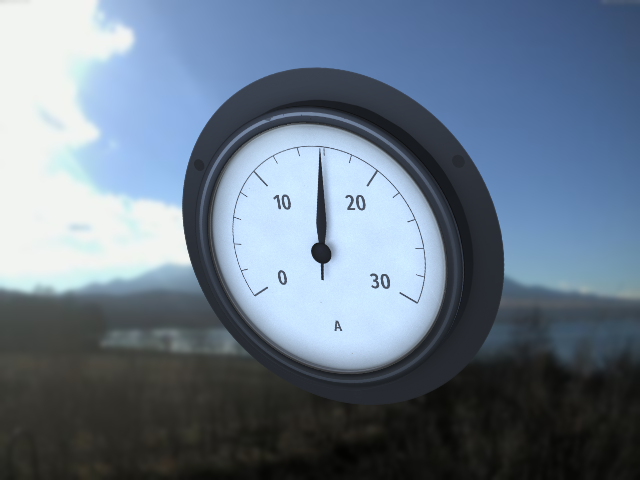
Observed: **16** A
